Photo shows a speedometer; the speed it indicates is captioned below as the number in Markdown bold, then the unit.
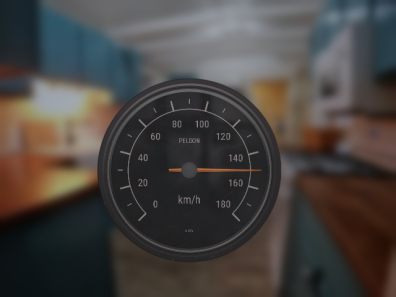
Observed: **150** km/h
